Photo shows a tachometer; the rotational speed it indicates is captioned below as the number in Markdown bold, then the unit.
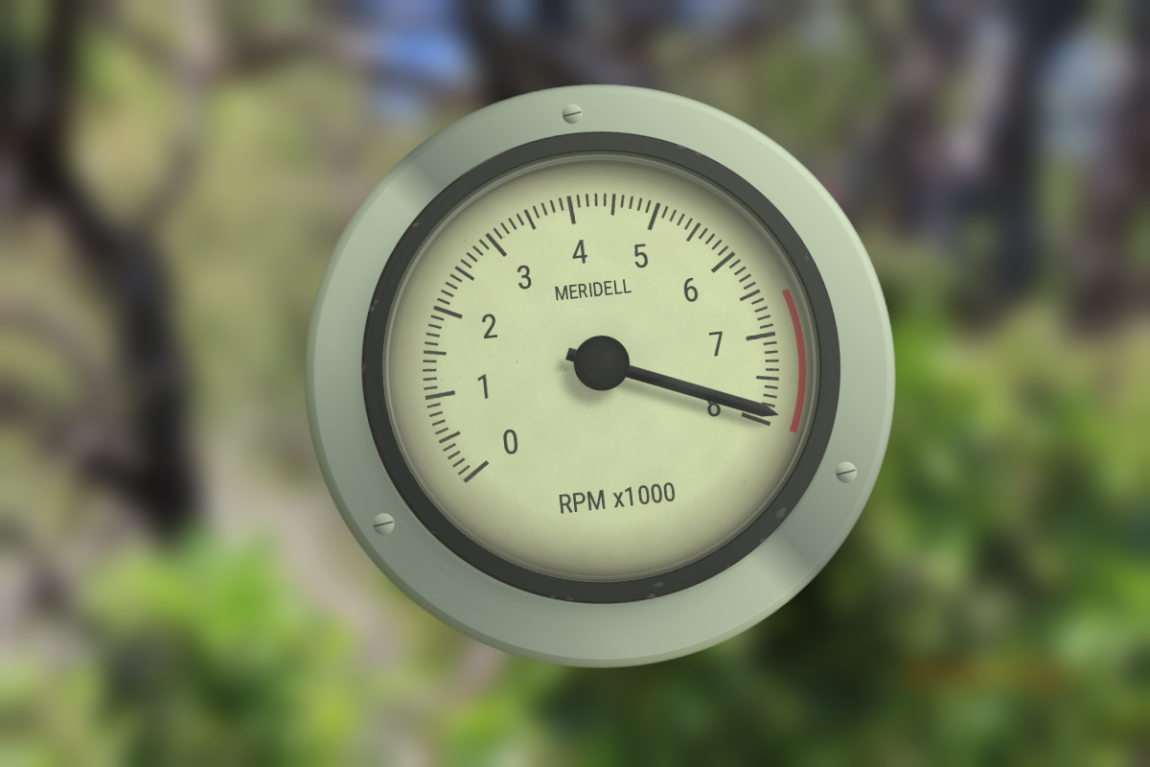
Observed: **7900** rpm
